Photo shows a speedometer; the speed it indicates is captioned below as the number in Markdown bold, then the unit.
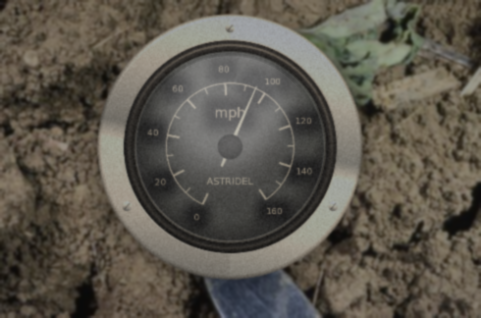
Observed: **95** mph
